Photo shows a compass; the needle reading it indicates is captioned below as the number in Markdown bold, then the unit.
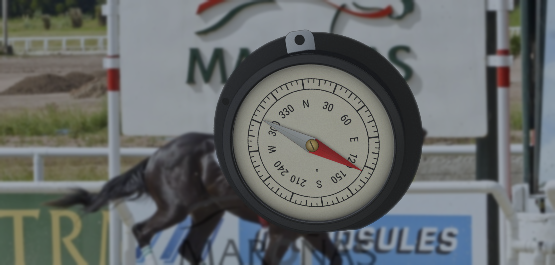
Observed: **125** °
